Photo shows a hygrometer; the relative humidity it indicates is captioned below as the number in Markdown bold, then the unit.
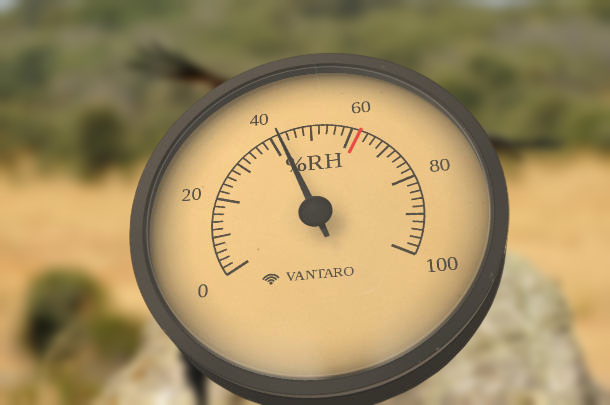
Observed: **42** %
